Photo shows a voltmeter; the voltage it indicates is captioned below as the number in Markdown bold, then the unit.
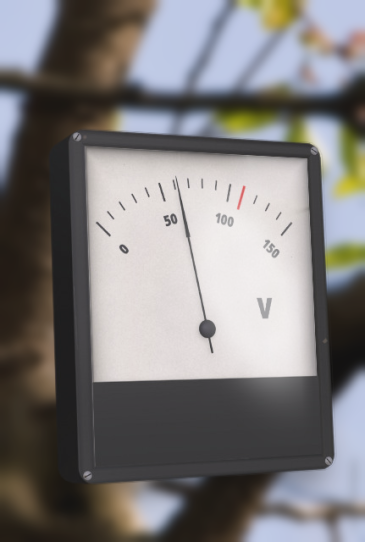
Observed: **60** V
